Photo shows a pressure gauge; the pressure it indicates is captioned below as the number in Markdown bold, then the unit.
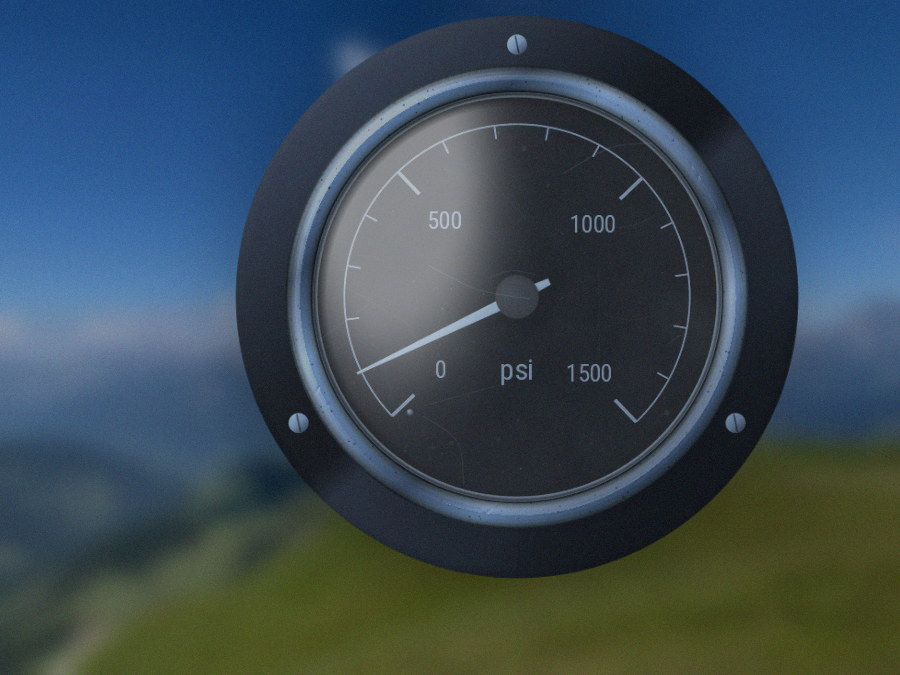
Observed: **100** psi
